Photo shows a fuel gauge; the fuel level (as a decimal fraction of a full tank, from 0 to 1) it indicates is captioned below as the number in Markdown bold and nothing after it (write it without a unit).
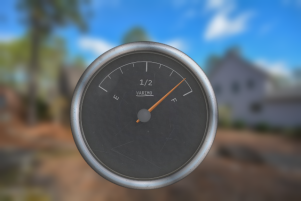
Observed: **0.875**
